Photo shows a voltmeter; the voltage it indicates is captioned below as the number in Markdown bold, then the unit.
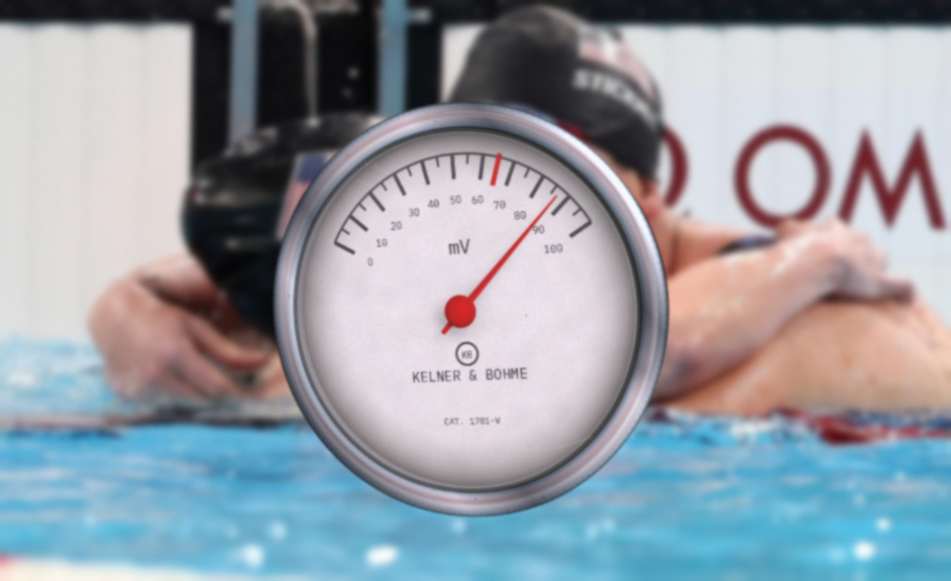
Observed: **87.5** mV
